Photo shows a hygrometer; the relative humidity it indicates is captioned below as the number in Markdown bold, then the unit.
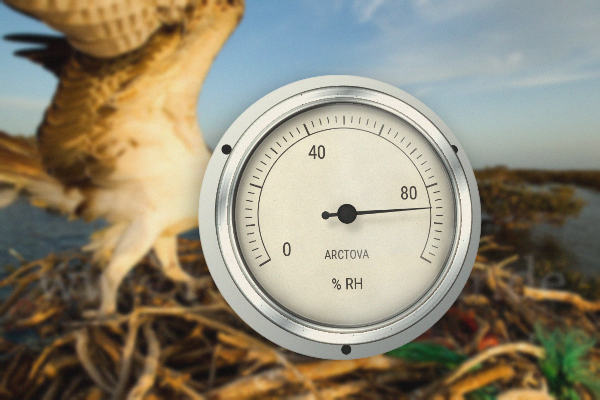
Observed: **86** %
